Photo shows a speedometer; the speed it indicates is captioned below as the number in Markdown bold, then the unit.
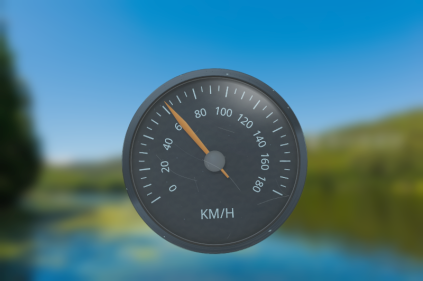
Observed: **62.5** km/h
